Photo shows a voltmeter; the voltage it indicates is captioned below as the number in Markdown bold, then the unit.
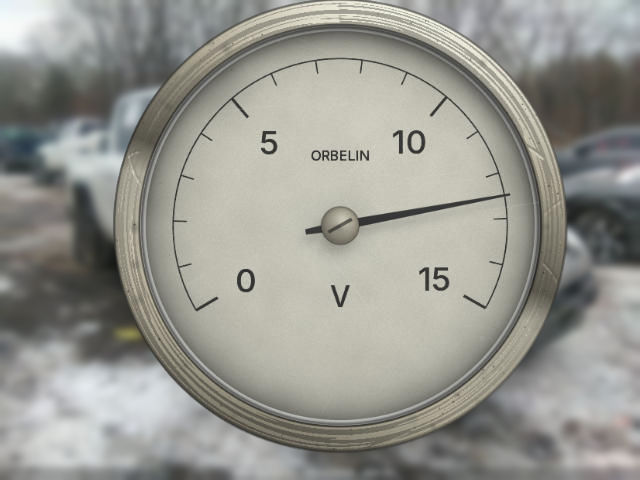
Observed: **12.5** V
